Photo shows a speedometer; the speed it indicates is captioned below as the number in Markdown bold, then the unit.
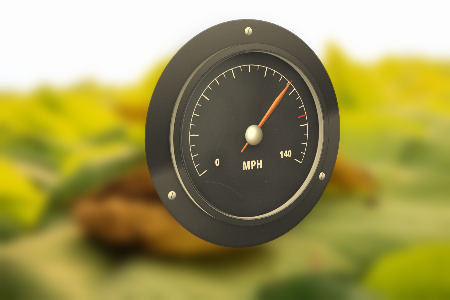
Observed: **95** mph
